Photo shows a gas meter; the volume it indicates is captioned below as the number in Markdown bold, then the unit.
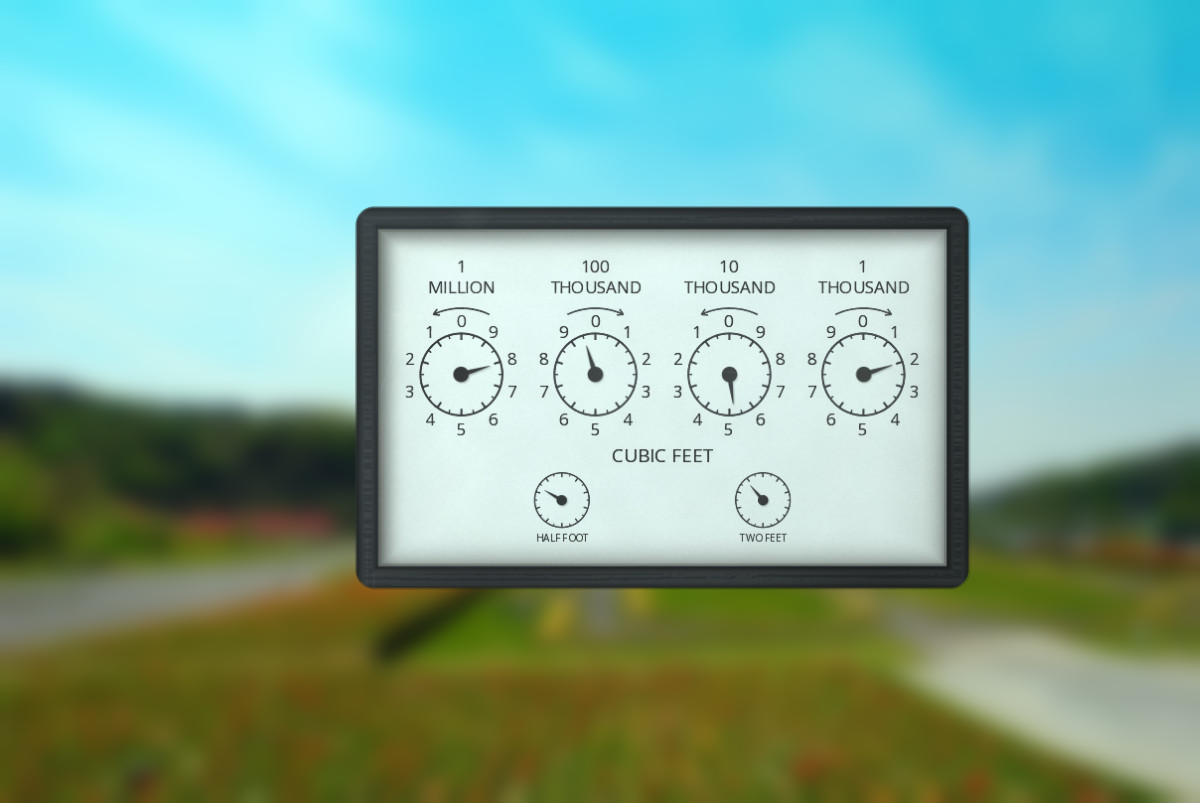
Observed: **795200** ft³
